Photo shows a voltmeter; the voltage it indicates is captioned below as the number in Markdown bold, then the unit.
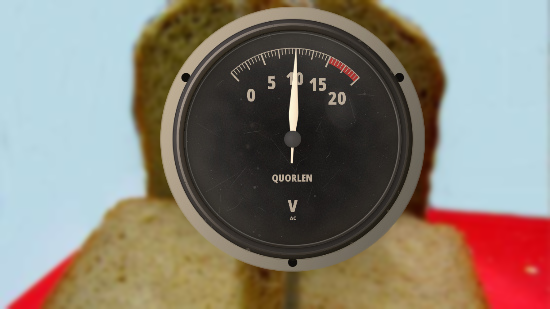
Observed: **10** V
